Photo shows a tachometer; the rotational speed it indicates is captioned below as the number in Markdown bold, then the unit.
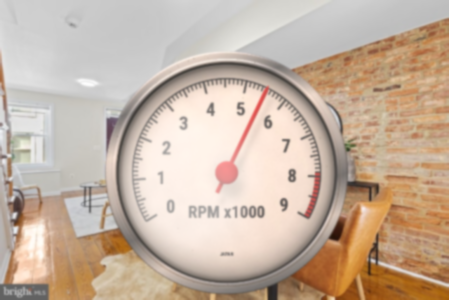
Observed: **5500** rpm
